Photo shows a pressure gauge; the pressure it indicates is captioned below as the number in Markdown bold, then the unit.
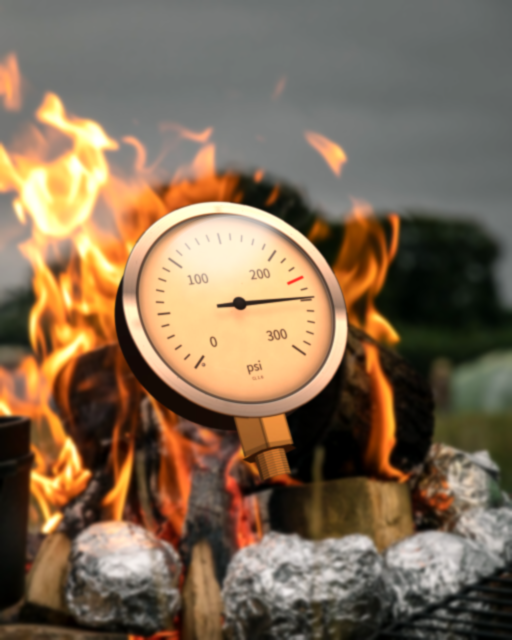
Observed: **250** psi
